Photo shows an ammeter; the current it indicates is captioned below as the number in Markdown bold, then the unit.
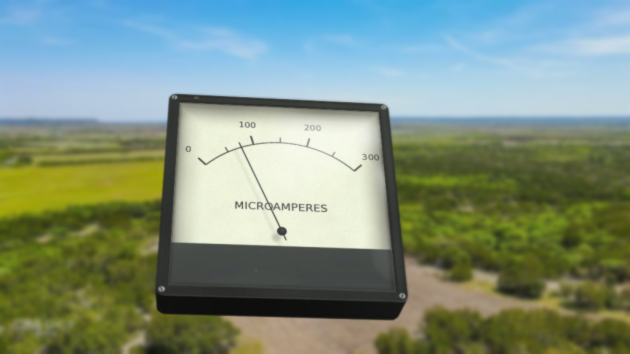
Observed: **75** µA
